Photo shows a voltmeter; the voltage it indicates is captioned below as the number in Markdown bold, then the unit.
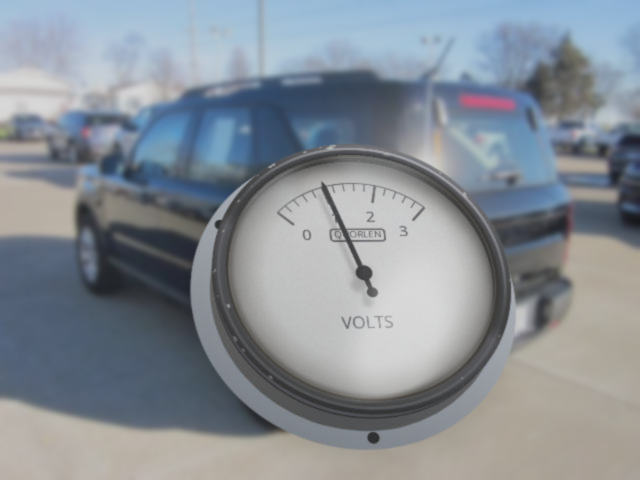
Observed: **1** V
